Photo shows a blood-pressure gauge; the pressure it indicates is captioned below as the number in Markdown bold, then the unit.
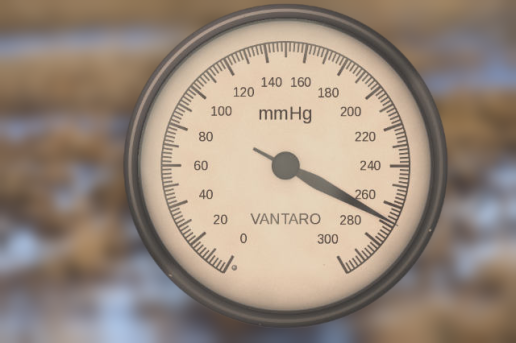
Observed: **268** mmHg
